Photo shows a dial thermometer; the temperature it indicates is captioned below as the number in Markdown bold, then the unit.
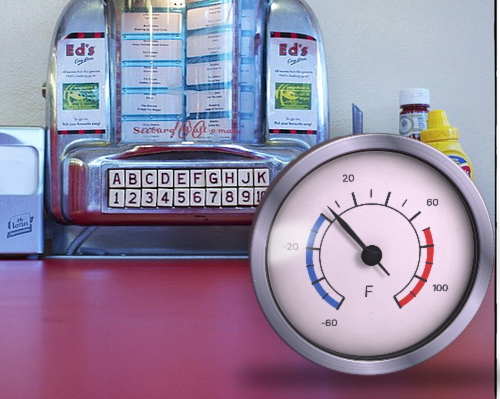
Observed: **5** °F
